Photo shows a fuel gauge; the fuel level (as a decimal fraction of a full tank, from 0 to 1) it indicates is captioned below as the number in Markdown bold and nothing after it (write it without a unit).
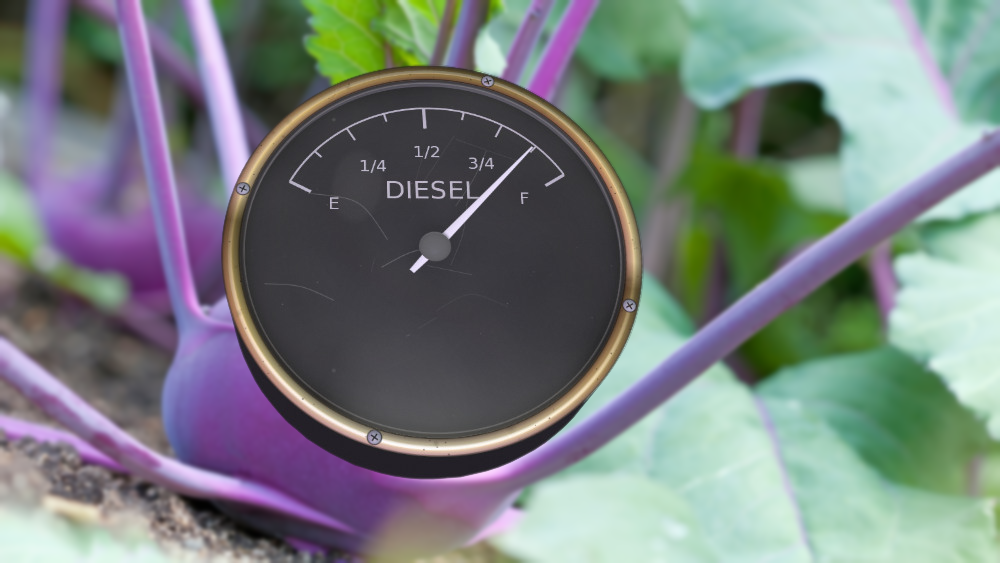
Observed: **0.875**
